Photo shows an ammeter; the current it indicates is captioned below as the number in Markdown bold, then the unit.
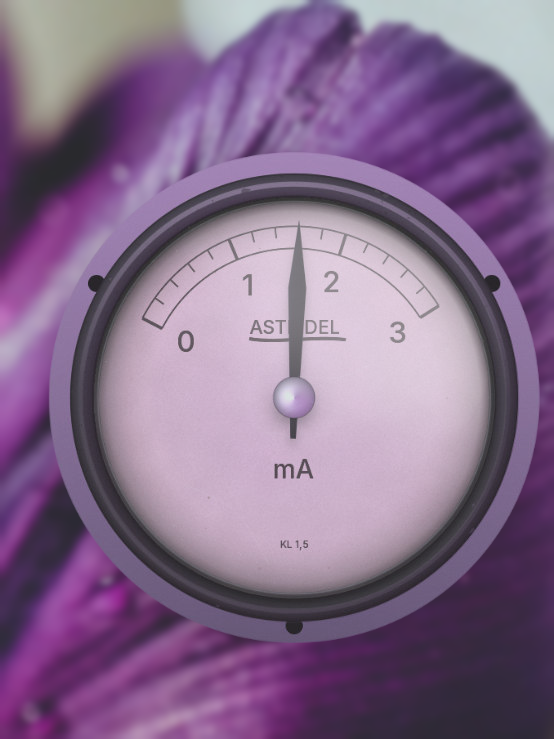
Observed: **1.6** mA
